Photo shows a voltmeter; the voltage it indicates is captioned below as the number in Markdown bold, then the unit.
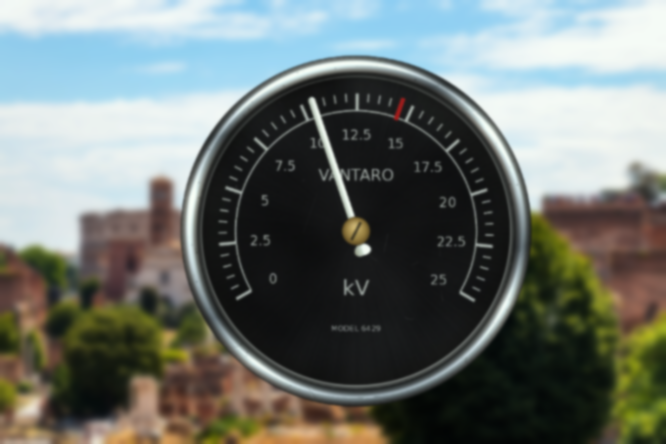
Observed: **10.5** kV
